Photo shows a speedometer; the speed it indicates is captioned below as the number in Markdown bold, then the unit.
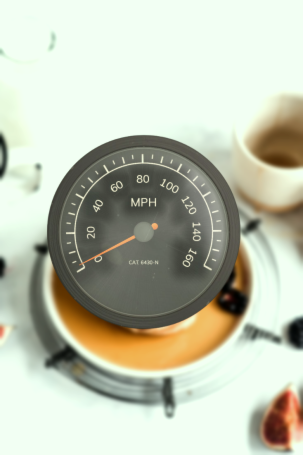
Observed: **2.5** mph
